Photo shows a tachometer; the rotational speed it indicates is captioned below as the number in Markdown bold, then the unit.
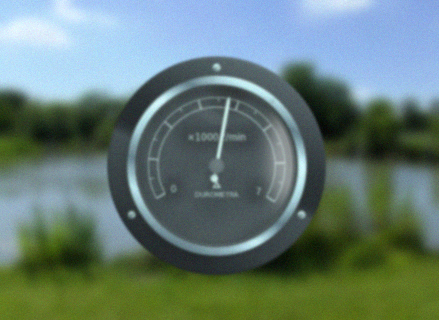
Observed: **3750** rpm
